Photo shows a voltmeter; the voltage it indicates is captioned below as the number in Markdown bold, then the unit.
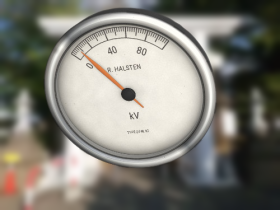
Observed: **10** kV
